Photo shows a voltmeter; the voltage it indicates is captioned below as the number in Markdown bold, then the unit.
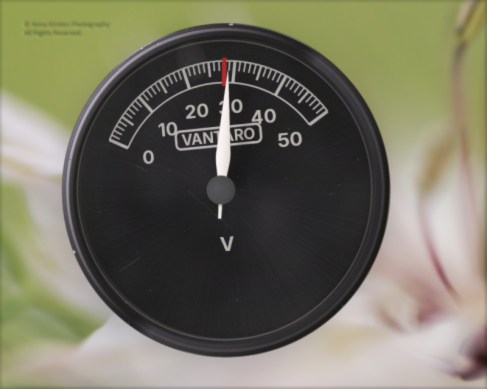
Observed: **29** V
